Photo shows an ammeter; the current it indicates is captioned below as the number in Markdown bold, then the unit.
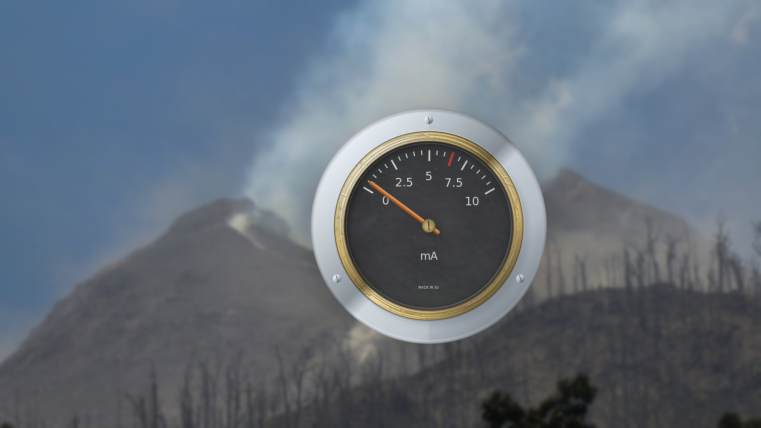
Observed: **0.5** mA
